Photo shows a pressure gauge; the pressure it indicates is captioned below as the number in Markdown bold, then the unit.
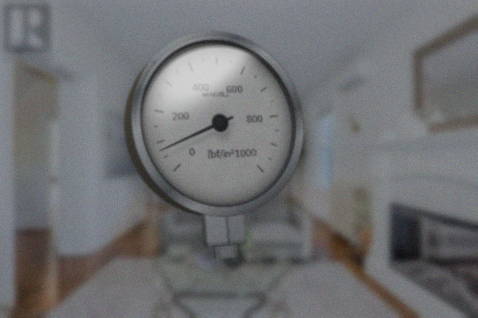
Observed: **75** psi
